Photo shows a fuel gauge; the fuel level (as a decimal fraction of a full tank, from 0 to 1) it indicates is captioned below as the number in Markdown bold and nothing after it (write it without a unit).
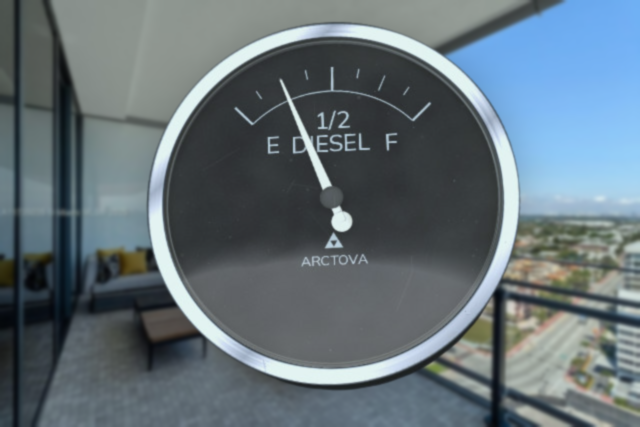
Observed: **0.25**
